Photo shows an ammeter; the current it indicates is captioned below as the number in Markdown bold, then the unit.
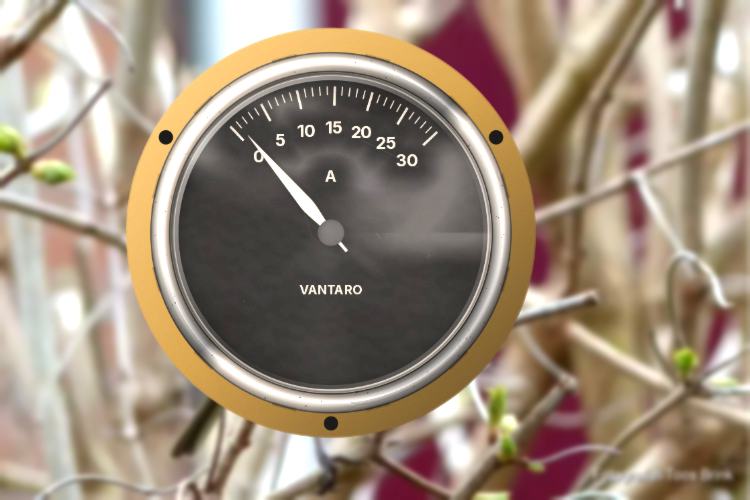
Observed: **1** A
